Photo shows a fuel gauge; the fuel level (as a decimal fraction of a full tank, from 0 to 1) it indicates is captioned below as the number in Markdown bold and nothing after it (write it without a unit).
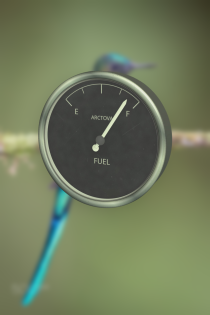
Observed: **0.875**
